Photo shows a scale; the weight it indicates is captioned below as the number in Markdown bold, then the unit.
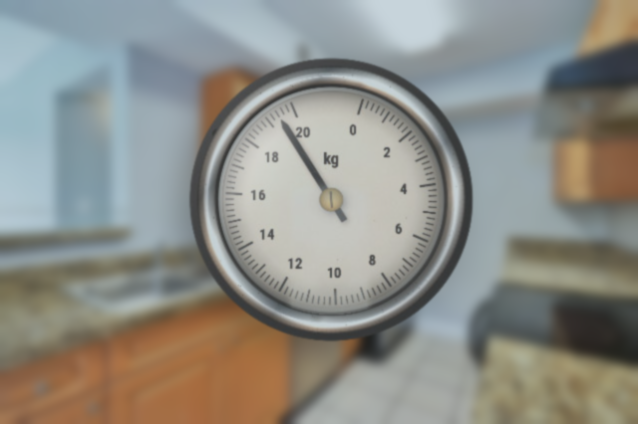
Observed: **19.4** kg
